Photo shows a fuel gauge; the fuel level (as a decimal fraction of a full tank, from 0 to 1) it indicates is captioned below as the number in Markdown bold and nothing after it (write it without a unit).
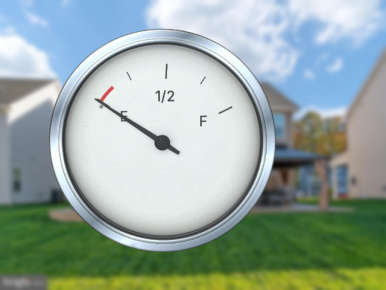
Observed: **0**
